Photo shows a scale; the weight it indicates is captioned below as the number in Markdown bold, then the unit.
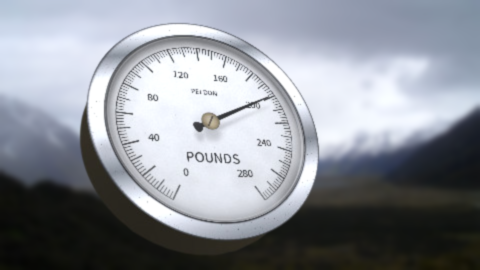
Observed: **200** lb
